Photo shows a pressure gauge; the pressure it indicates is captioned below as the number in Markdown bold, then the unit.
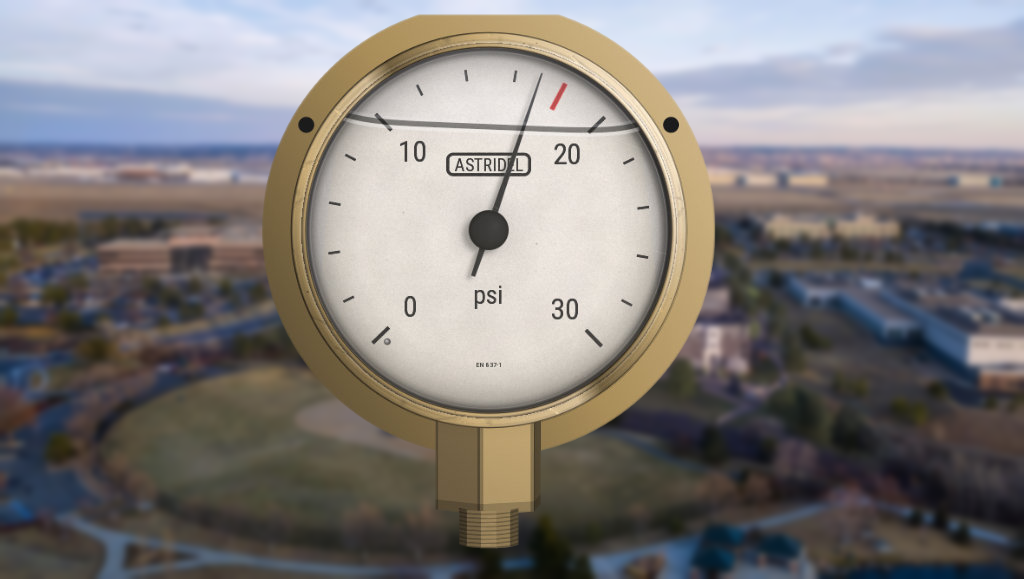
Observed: **17** psi
